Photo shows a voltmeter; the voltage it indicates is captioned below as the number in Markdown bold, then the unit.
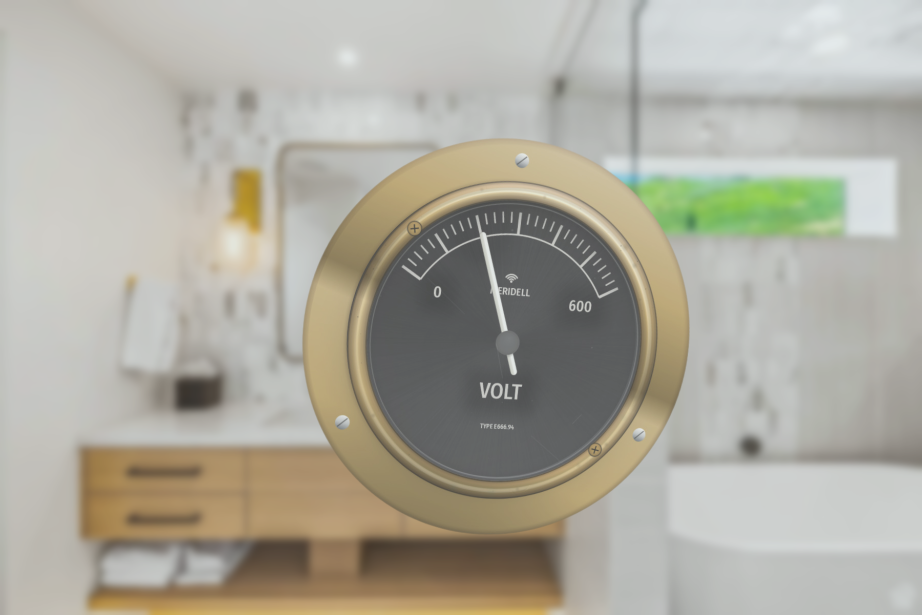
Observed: **200** V
